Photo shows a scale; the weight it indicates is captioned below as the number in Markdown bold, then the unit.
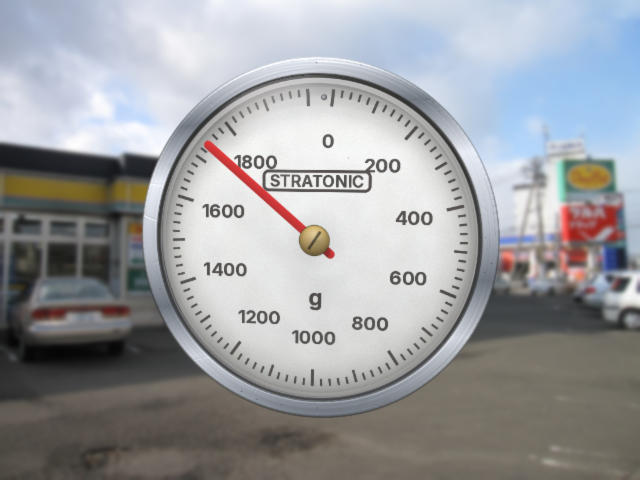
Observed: **1740** g
